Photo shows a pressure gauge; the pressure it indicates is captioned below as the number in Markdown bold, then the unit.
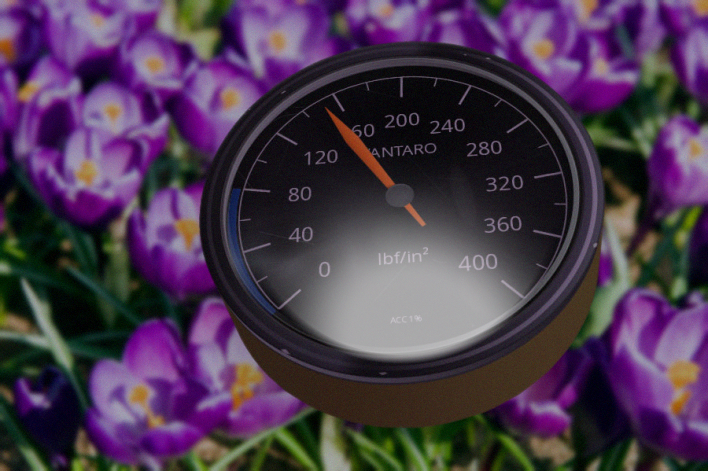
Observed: **150** psi
